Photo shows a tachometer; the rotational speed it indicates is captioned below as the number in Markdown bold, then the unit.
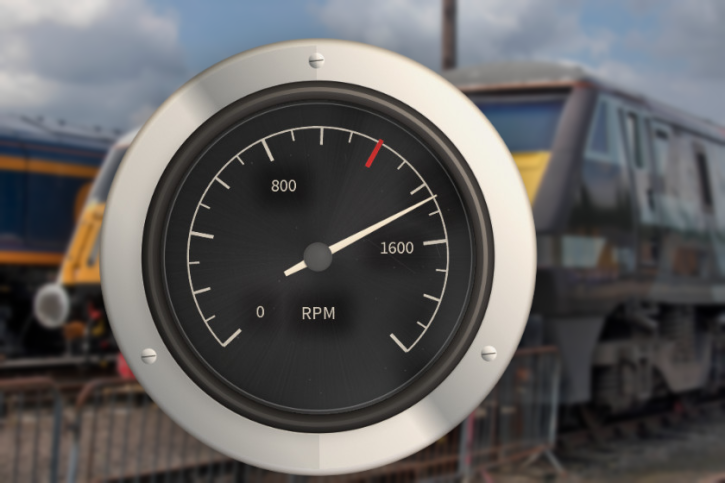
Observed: **1450** rpm
